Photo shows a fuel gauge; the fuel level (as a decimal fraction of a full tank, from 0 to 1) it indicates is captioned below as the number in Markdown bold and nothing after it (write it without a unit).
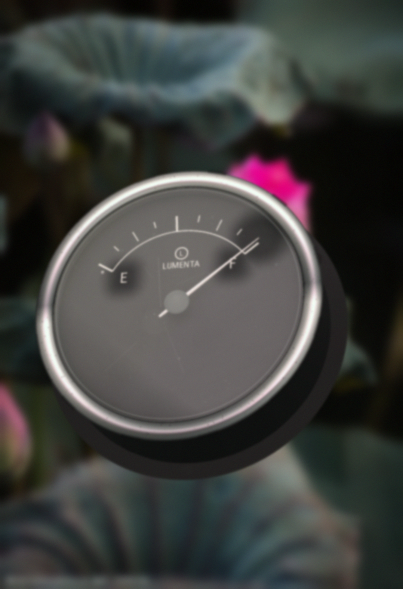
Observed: **1**
